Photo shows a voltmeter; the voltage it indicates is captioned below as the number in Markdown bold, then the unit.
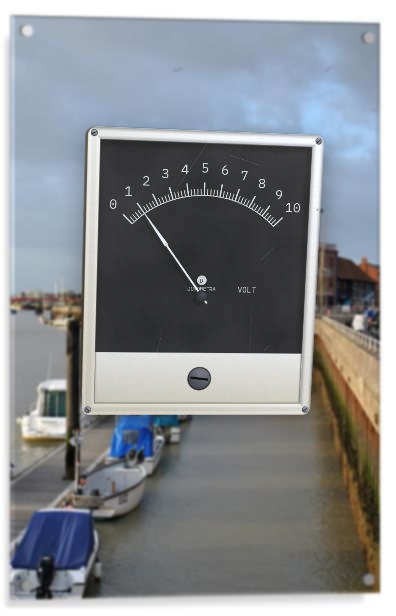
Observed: **1** V
